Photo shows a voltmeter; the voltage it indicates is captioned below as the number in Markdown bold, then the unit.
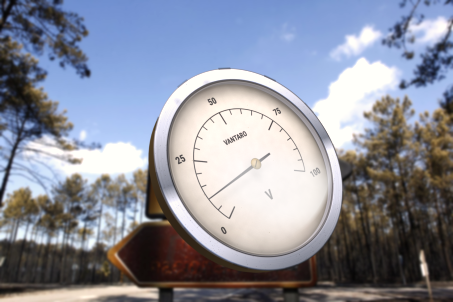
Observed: **10** V
